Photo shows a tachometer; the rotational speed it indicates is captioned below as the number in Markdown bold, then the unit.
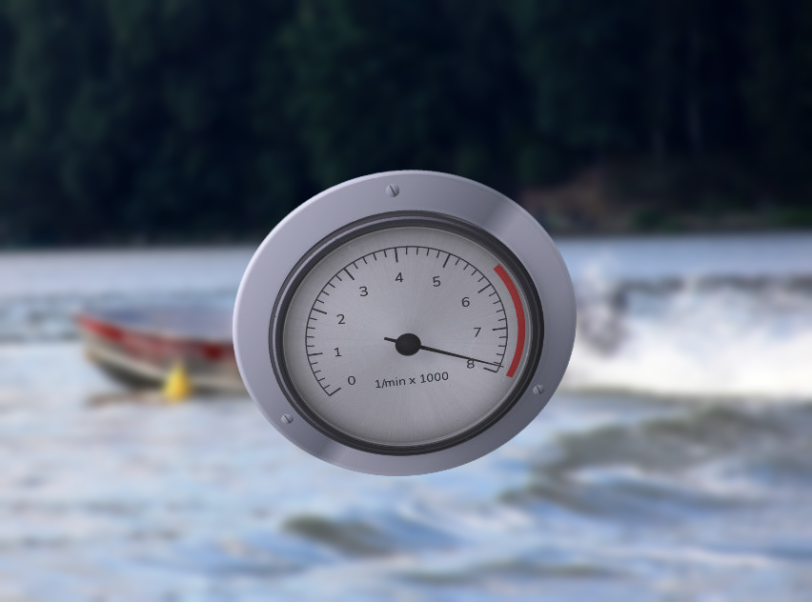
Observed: **7800** rpm
